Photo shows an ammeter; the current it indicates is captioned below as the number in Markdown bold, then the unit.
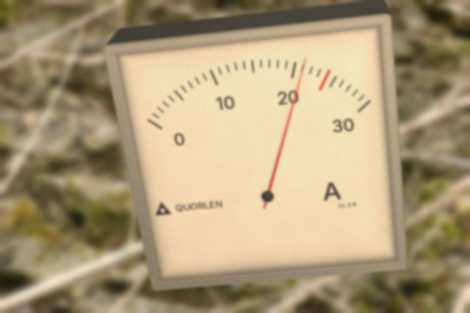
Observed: **21** A
